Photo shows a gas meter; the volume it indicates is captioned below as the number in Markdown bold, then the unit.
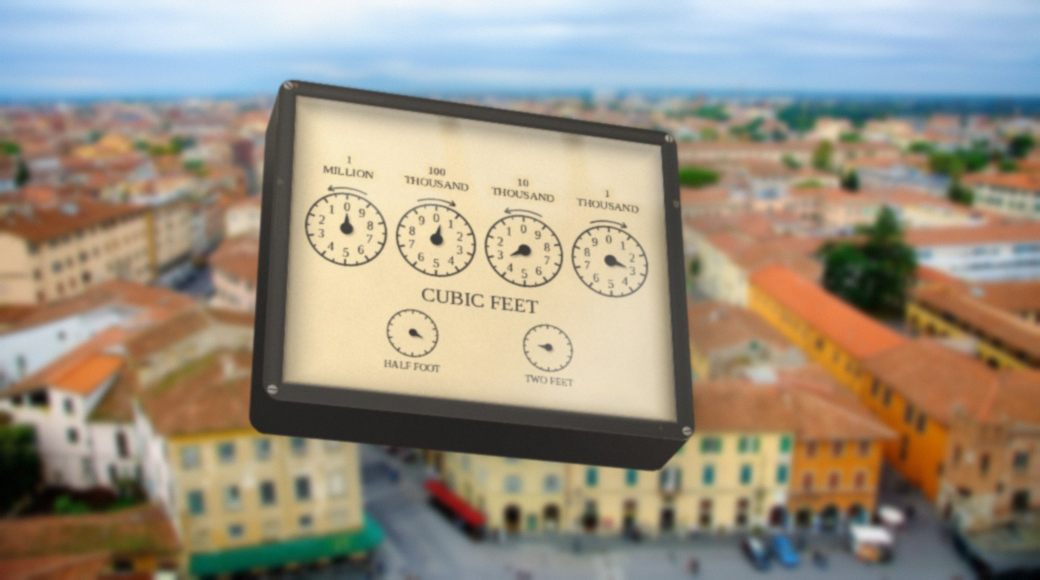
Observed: **3300** ft³
